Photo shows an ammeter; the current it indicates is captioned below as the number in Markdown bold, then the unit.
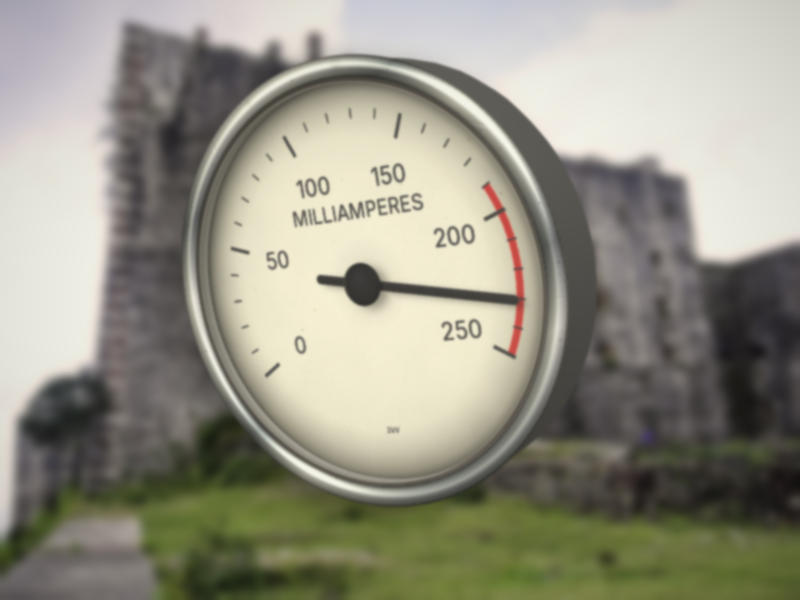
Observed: **230** mA
